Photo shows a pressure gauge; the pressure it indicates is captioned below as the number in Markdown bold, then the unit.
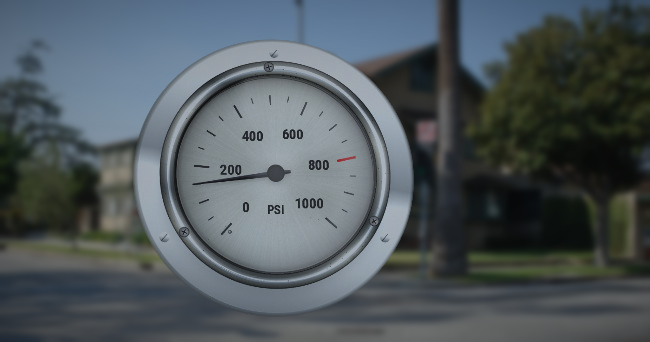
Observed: **150** psi
